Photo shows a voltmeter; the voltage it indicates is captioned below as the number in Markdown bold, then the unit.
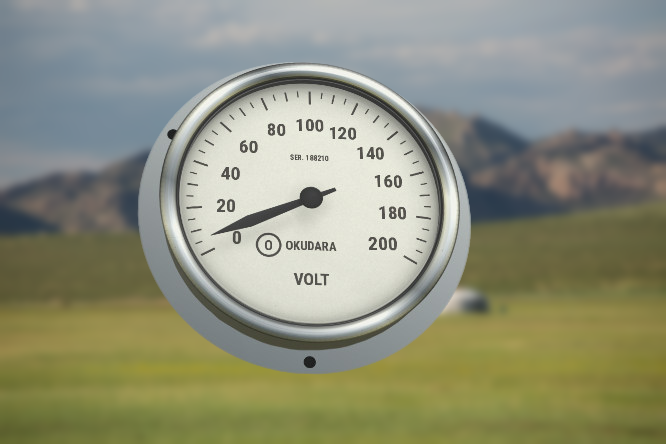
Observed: **5** V
